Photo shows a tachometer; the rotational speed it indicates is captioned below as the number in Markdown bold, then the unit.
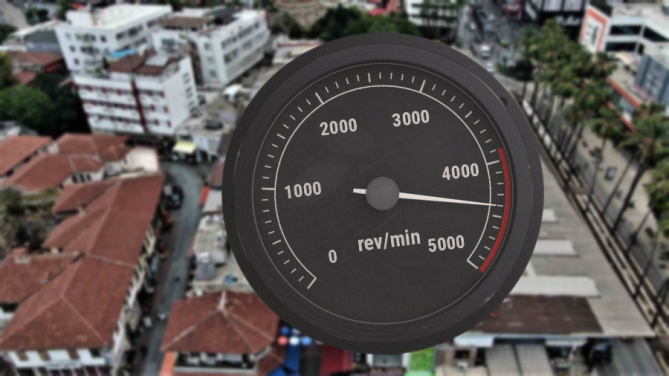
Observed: **4400** rpm
